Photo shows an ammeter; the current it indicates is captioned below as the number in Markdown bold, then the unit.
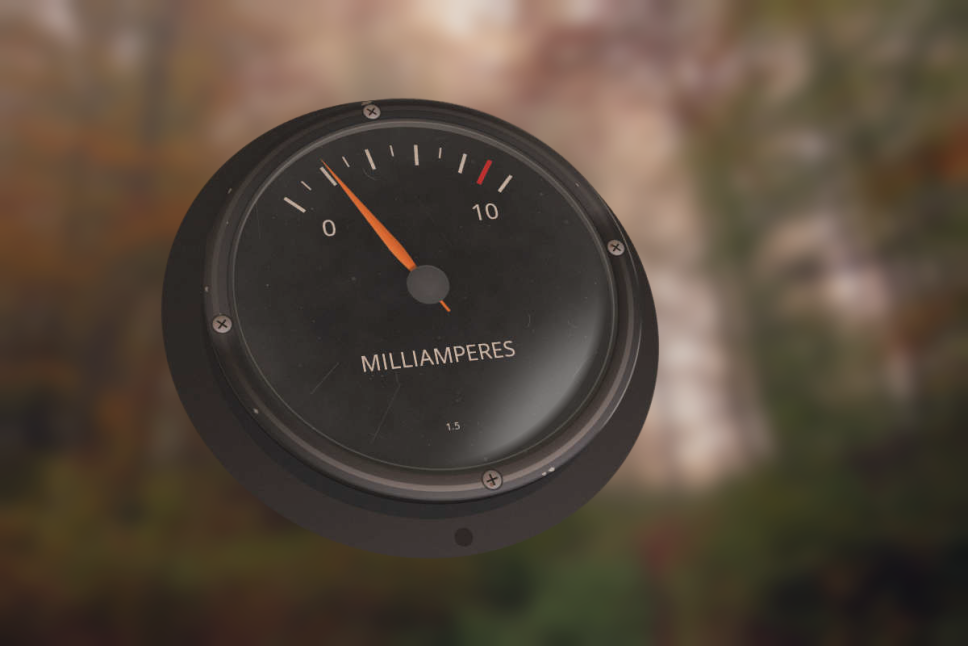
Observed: **2** mA
